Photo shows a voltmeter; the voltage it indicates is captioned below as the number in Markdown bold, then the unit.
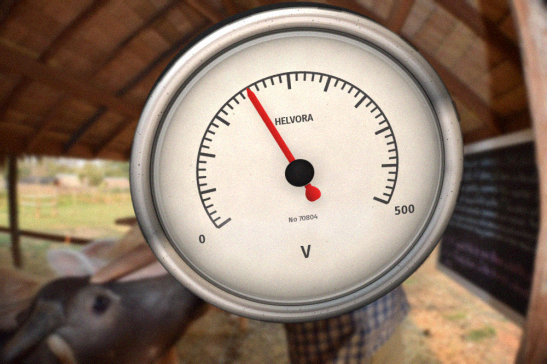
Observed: **200** V
